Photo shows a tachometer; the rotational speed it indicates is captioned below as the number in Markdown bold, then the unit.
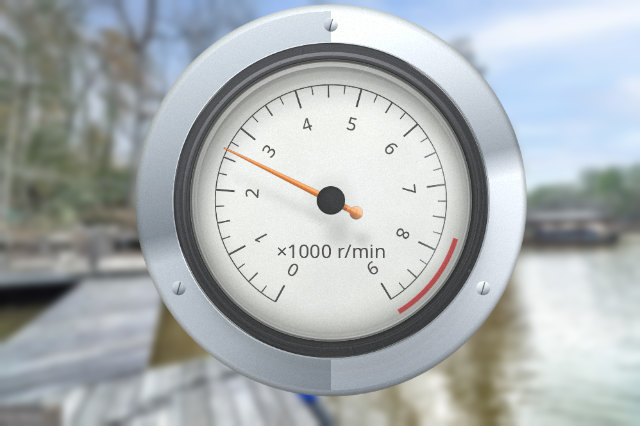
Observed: **2625** rpm
